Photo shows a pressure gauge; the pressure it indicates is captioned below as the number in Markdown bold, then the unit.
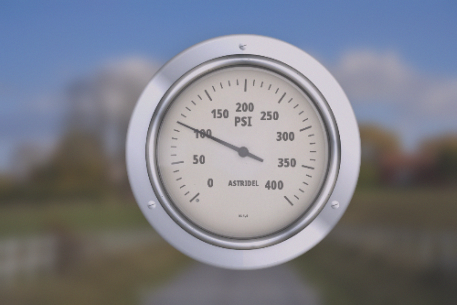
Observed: **100** psi
